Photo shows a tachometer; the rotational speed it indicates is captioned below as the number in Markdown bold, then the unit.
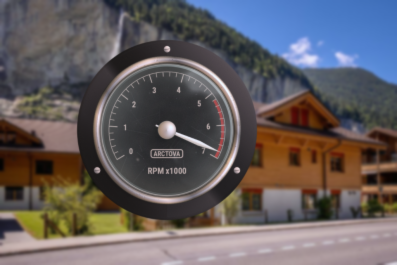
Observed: **6800** rpm
